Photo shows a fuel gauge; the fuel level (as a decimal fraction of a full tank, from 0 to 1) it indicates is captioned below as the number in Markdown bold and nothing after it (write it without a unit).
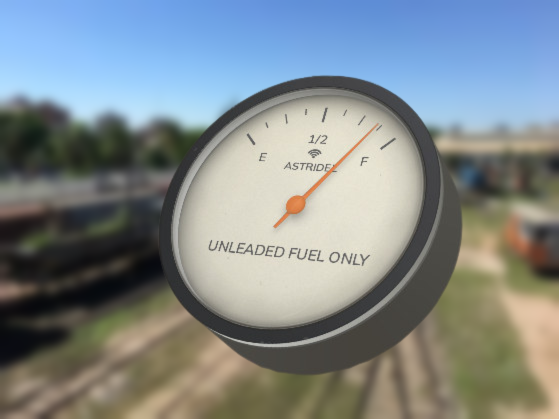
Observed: **0.875**
